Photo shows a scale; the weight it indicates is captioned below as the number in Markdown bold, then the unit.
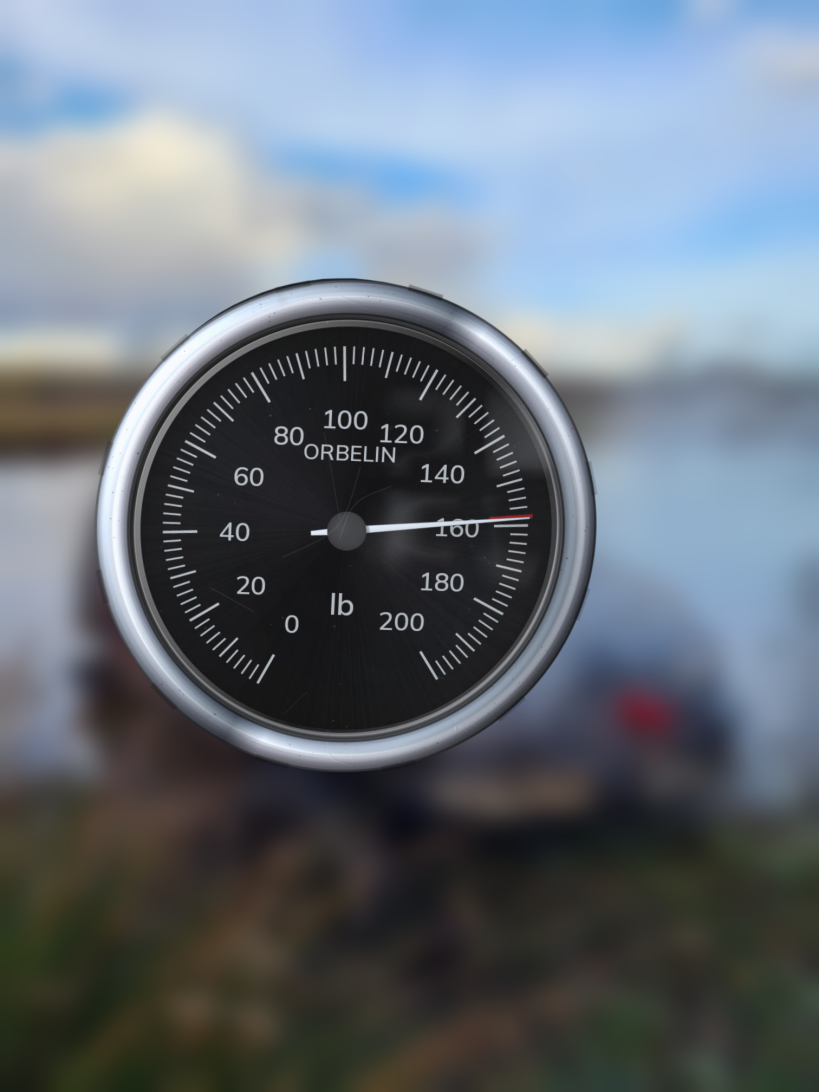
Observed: **158** lb
